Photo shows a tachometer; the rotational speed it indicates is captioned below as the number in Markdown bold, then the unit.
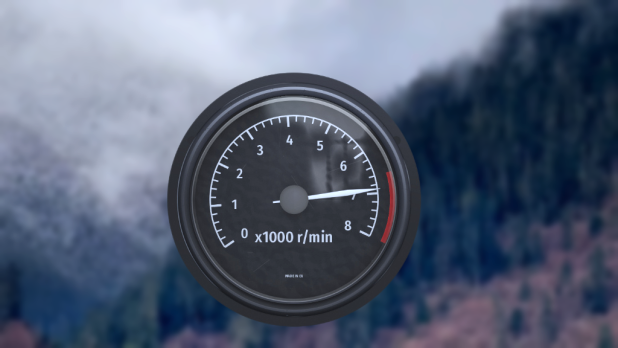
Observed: **6900** rpm
